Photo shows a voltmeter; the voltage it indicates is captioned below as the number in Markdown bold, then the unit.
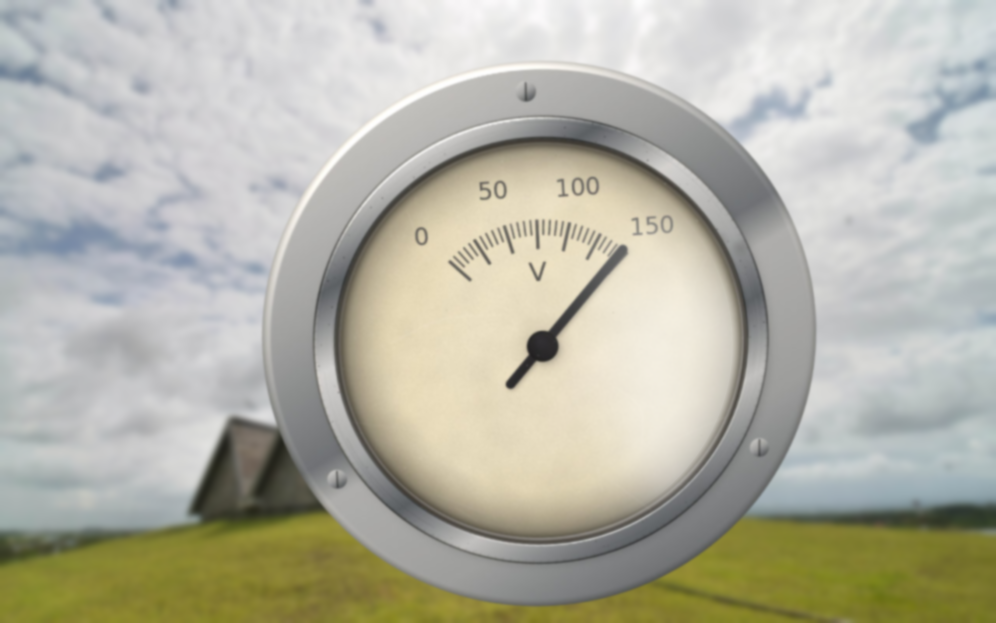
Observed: **145** V
